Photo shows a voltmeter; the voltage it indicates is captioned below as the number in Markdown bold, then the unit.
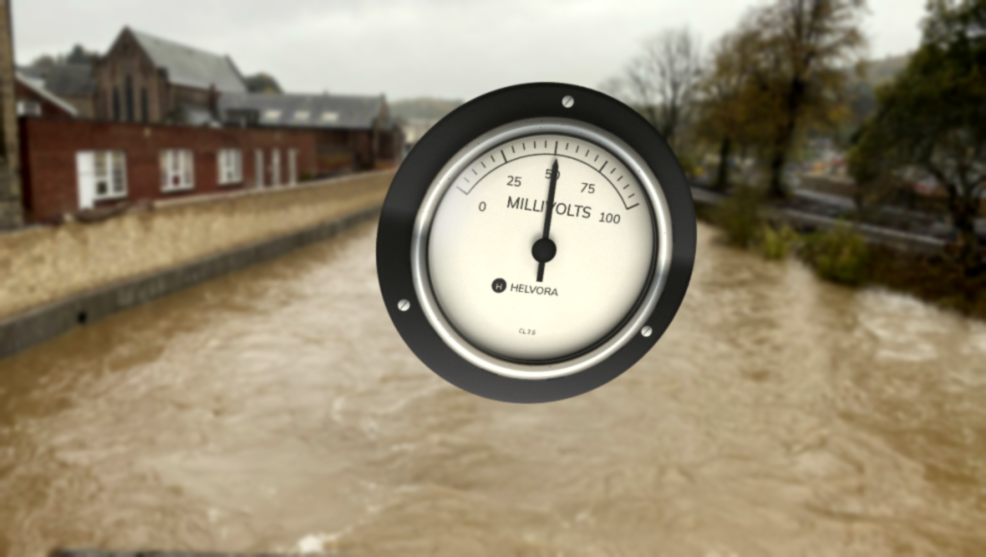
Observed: **50** mV
